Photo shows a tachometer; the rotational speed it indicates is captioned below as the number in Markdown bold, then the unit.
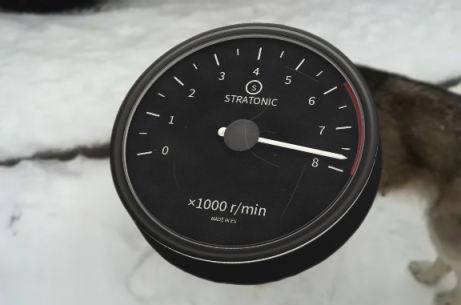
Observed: **7750** rpm
